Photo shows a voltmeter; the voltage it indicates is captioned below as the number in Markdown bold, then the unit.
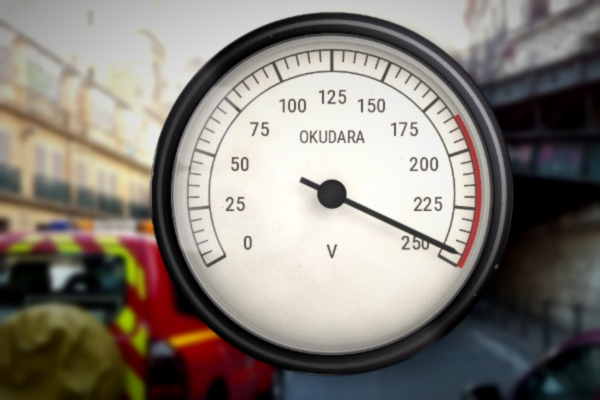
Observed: **245** V
